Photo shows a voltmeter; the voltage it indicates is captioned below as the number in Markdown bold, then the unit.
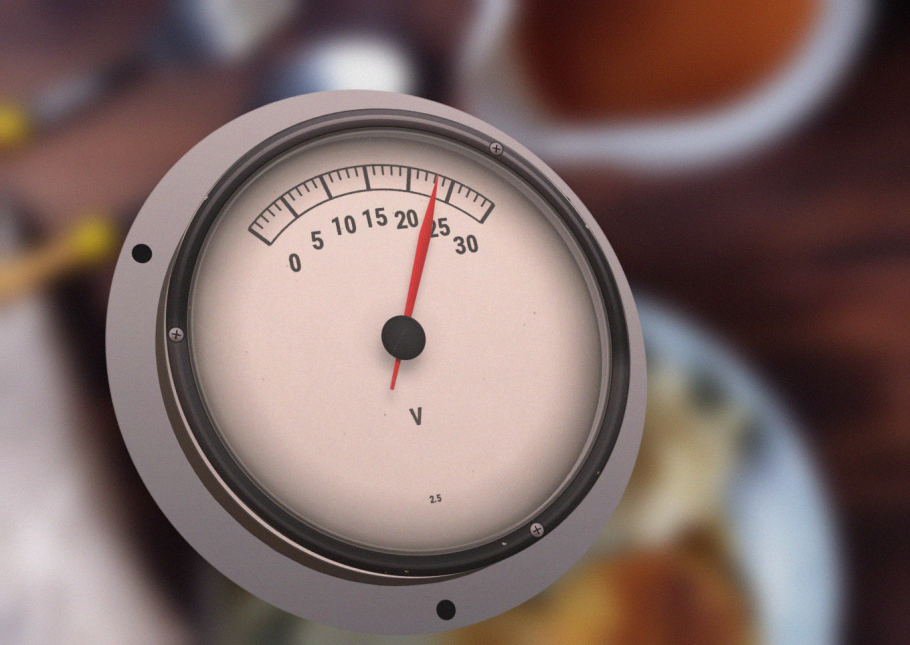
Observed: **23** V
